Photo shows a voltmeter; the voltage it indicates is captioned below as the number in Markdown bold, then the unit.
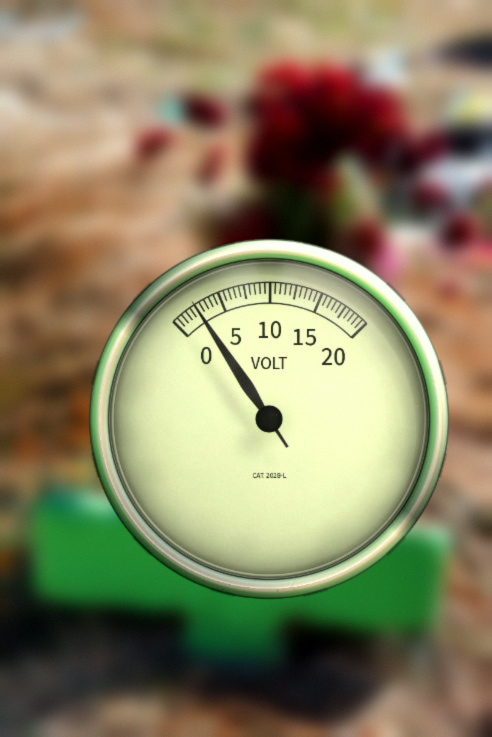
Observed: **2.5** V
